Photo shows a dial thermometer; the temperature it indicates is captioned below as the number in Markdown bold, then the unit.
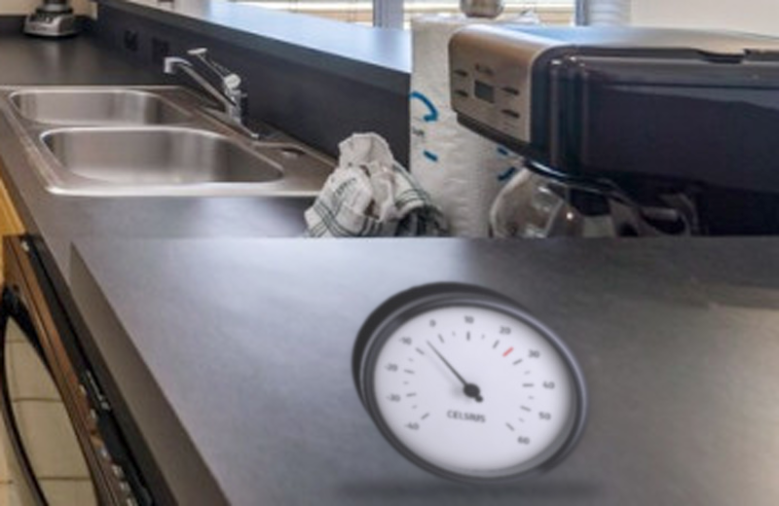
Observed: **-5** °C
